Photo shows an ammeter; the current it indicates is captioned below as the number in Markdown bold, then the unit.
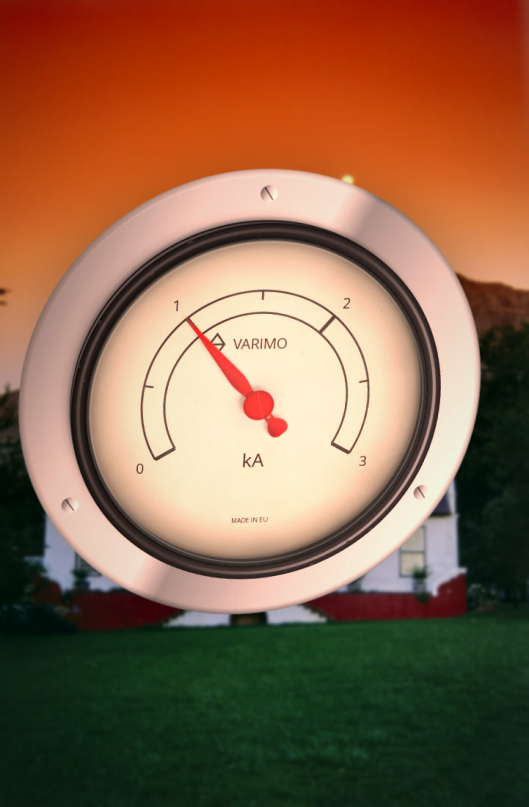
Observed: **1** kA
